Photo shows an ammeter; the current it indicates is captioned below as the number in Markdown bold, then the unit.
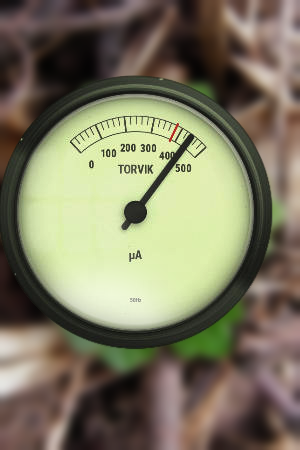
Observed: **440** µA
